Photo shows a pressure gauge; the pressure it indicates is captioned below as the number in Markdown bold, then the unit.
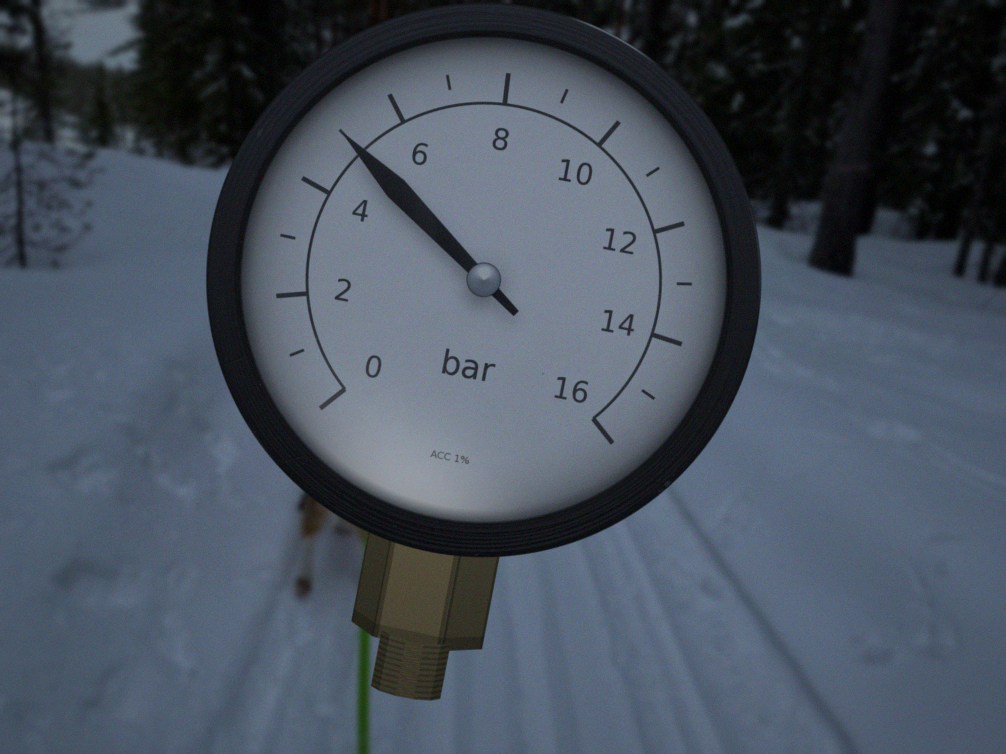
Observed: **5** bar
